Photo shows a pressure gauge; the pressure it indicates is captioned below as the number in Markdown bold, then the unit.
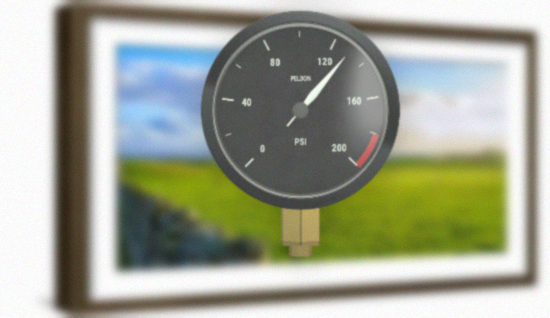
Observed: **130** psi
